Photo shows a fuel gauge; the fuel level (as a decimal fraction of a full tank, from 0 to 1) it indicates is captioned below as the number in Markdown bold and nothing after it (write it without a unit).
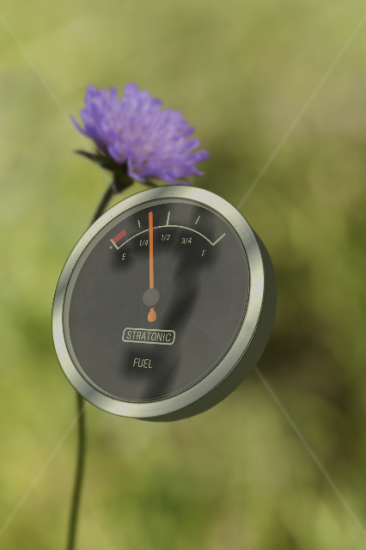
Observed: **0.375**
